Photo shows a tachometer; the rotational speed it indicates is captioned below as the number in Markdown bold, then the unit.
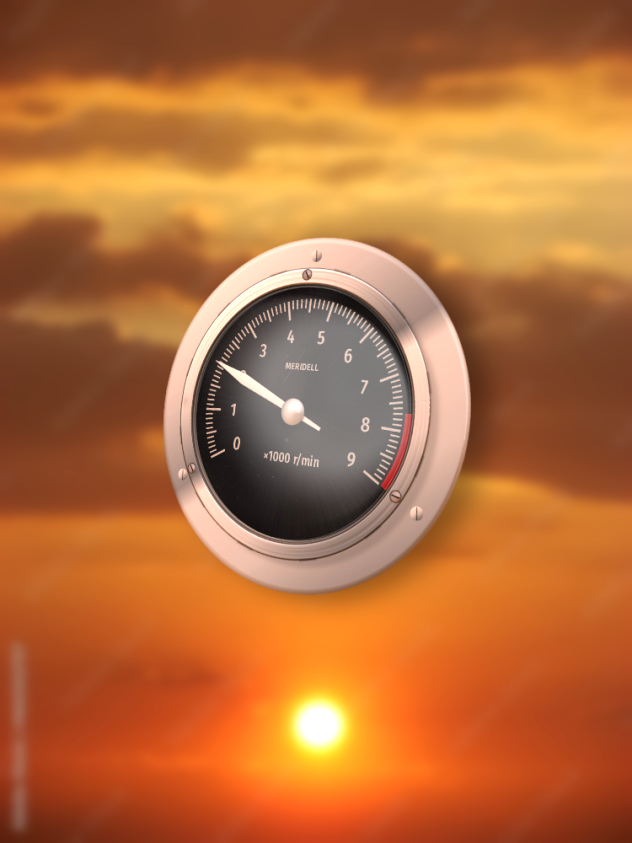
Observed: **2000** rpm
